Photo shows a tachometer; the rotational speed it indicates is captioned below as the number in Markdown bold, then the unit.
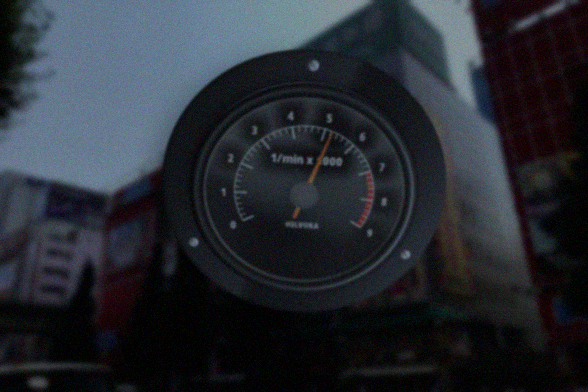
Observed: **5200** rpm
